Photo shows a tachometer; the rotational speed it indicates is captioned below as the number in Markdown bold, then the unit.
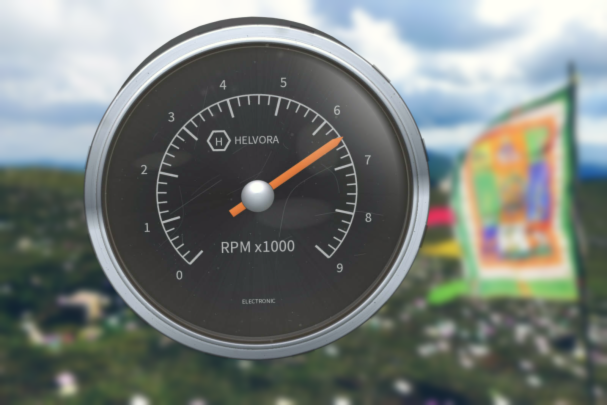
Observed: **6400** rpm
